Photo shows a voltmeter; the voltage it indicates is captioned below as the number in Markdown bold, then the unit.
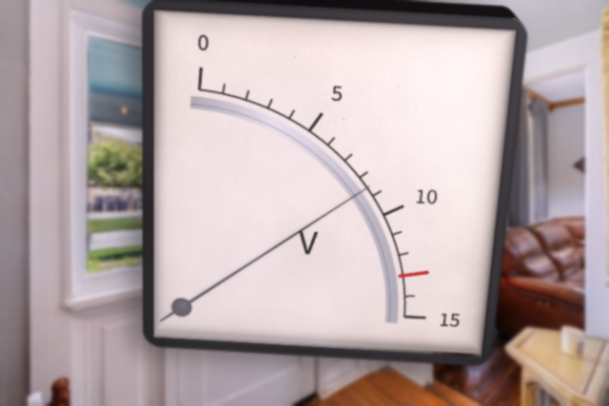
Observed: **8.5** V
